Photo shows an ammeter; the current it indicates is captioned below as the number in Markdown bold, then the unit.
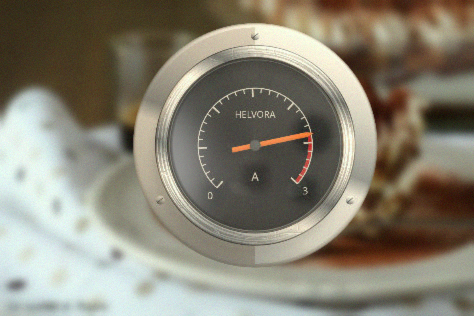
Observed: **2.4** A
